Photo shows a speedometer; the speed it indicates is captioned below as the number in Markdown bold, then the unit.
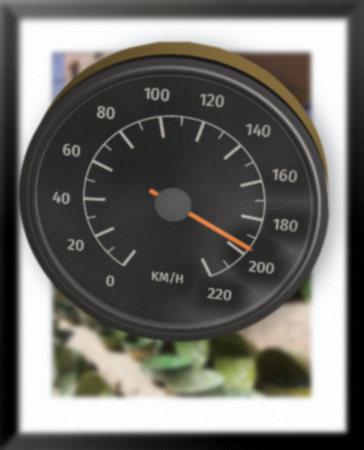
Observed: **195** km/h
